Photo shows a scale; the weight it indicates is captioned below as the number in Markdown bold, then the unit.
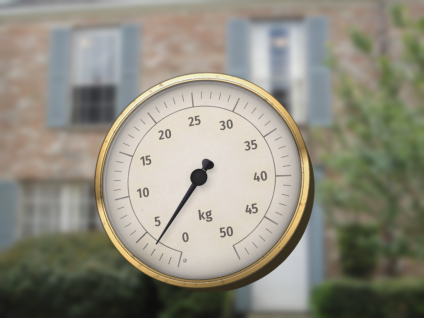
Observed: **3** kg
